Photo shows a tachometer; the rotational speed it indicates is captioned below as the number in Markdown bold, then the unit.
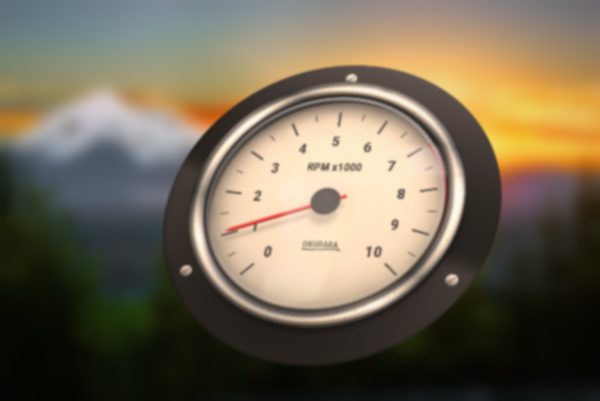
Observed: **1000** rpm
